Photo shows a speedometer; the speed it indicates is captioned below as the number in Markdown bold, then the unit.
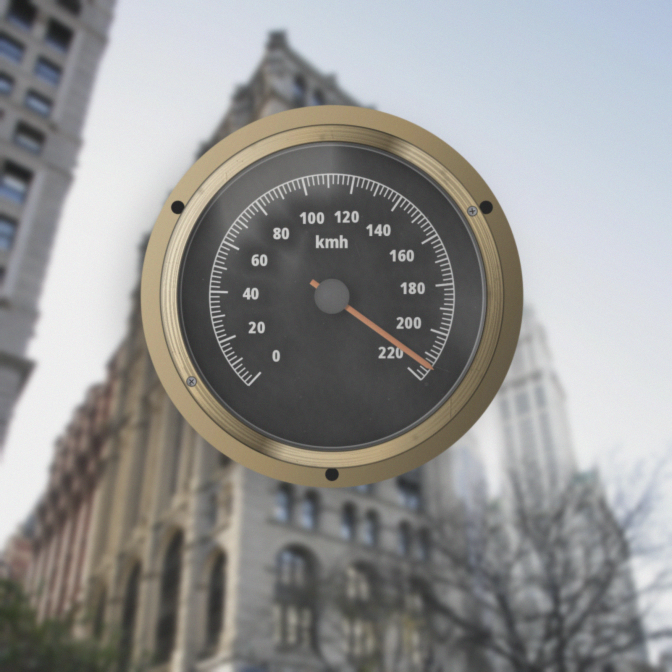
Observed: **214** km/h
